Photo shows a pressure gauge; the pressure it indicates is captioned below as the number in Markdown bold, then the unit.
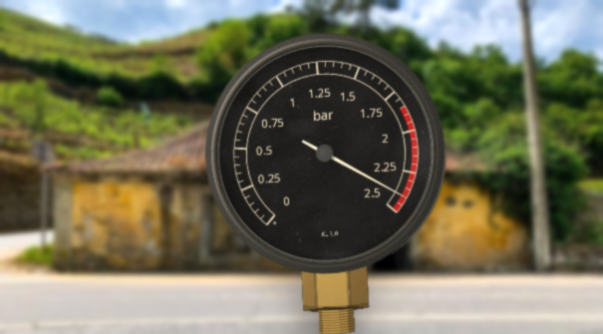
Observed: **2.4** bar
